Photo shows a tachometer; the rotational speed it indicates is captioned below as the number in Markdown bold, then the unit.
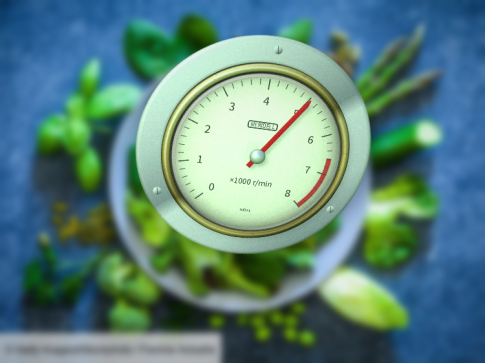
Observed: **5000** rpm
